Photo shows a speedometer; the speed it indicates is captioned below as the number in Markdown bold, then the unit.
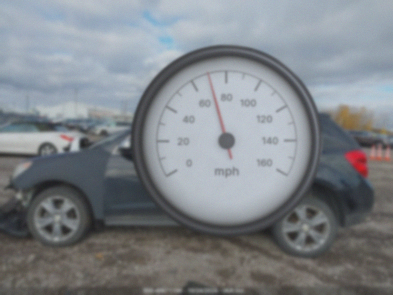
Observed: **70** mph
